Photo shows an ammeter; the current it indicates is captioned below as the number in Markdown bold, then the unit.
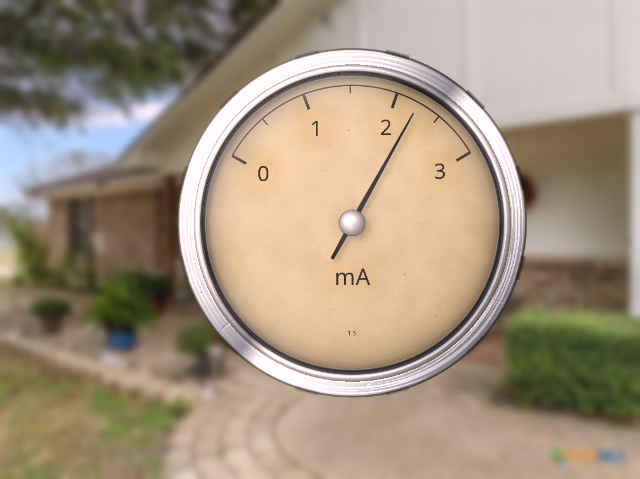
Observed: **2.25** mA
